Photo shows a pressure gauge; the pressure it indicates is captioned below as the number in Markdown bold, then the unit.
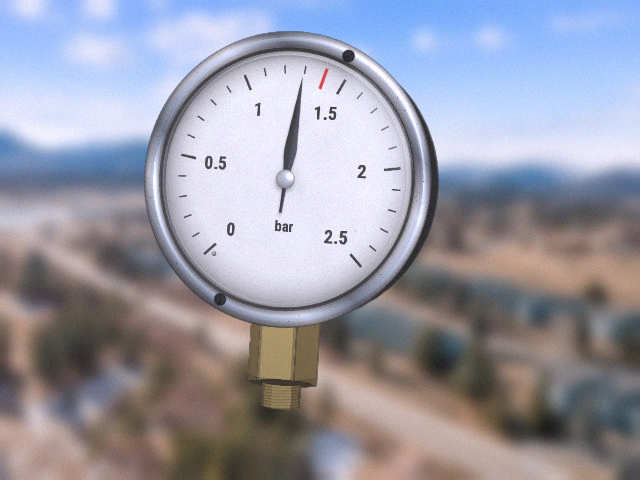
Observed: **1.3** bar
